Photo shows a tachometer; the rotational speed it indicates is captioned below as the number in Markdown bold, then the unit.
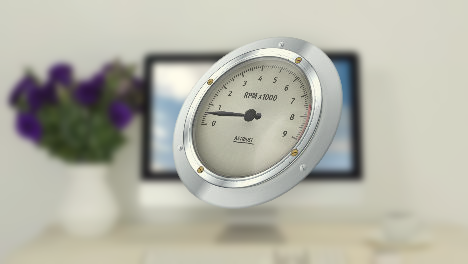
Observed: **500** rpm
